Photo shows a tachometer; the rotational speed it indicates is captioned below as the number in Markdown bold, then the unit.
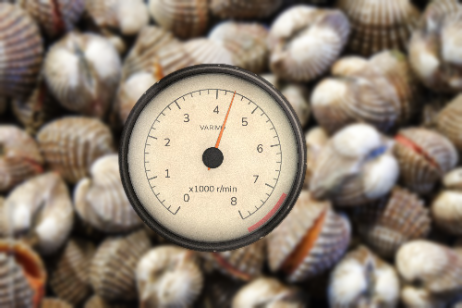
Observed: **4400** rpm
